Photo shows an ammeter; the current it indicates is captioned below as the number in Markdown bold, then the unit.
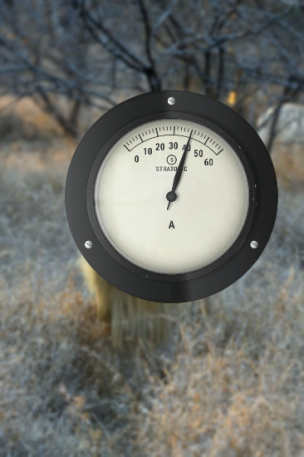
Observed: **40** A
